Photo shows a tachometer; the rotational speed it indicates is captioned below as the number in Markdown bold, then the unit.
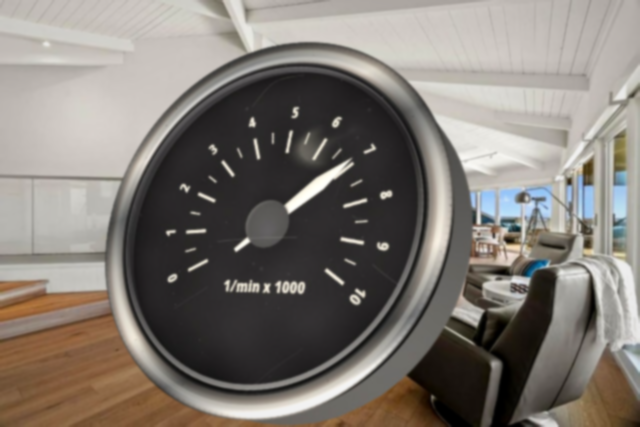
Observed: **7000** rpm
